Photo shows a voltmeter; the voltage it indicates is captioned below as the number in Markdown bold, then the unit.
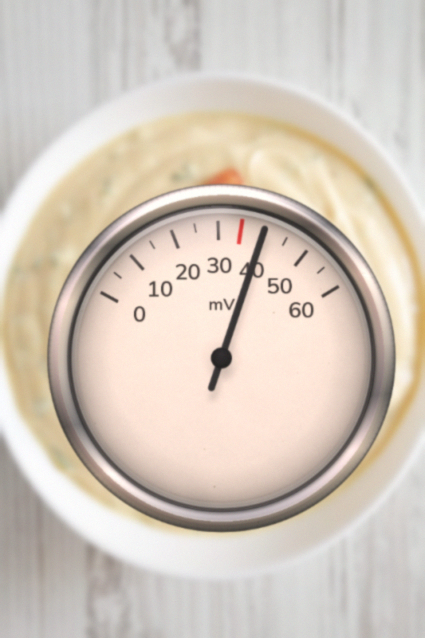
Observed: **40** mV
